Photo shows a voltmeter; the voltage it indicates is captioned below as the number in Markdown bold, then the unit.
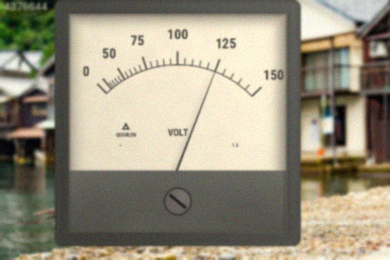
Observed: **125** V
